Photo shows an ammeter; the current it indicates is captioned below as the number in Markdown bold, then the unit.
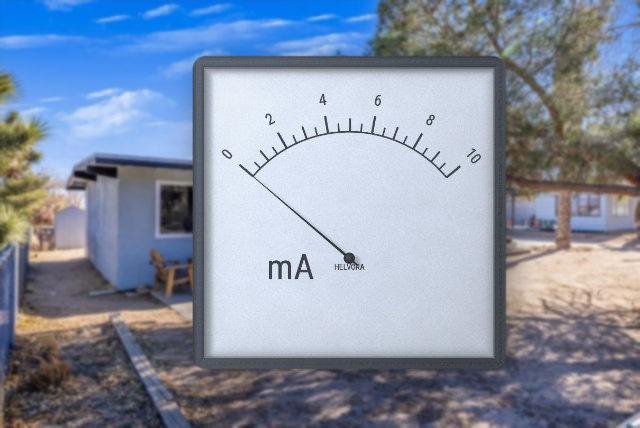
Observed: **0** mA
